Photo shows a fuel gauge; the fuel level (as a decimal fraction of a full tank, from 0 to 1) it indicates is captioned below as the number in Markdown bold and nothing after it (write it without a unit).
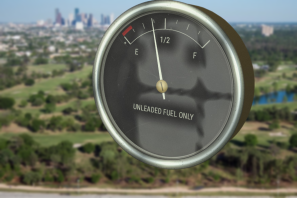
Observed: **0.375**
